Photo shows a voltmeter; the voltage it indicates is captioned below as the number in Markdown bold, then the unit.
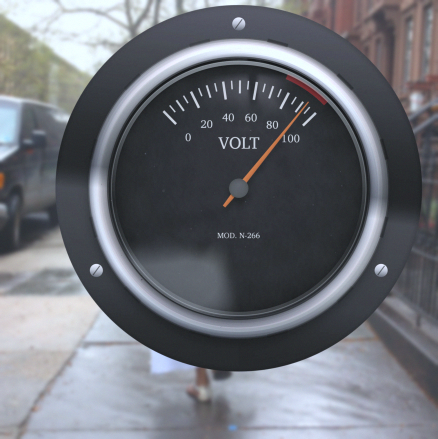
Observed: **92.5** V
